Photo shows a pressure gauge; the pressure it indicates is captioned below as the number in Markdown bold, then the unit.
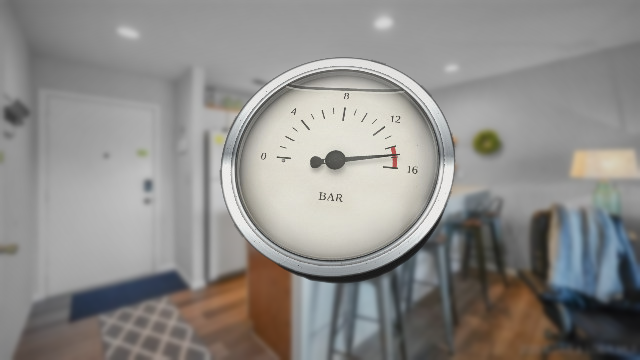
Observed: **15** bar
